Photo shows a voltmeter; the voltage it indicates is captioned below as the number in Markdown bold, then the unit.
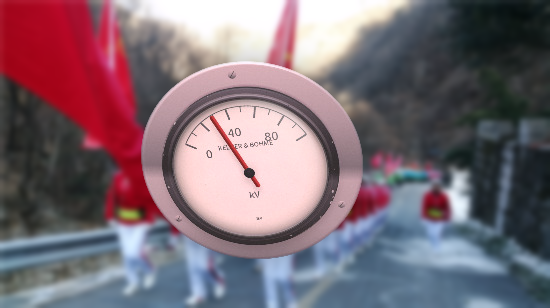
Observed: **30** kV
